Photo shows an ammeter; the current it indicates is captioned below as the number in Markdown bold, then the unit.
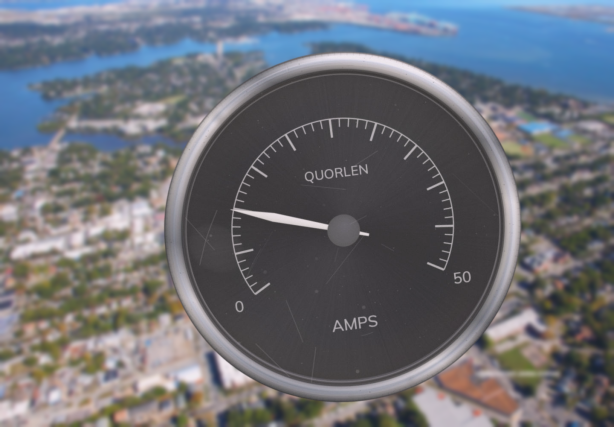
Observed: **10** A
